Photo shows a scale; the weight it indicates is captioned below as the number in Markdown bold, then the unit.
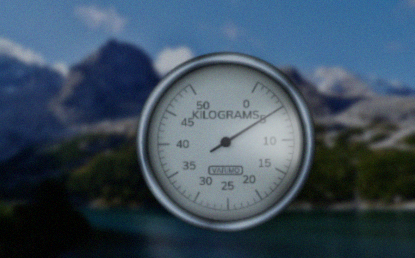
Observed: **5** kg
